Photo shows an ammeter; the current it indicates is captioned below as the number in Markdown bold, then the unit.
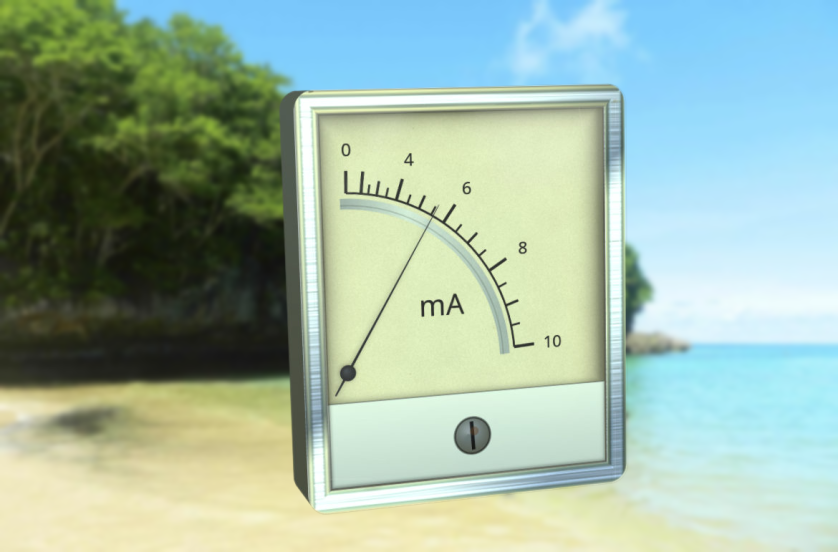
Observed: **5.5** mA
